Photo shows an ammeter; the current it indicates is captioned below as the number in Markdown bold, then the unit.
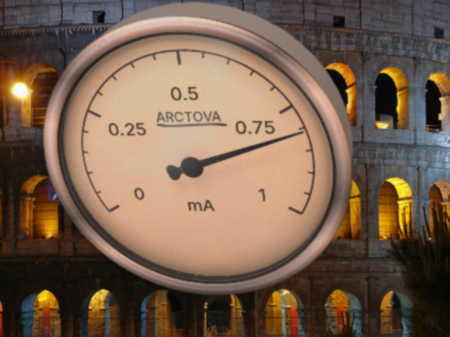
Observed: **0.8** mA
